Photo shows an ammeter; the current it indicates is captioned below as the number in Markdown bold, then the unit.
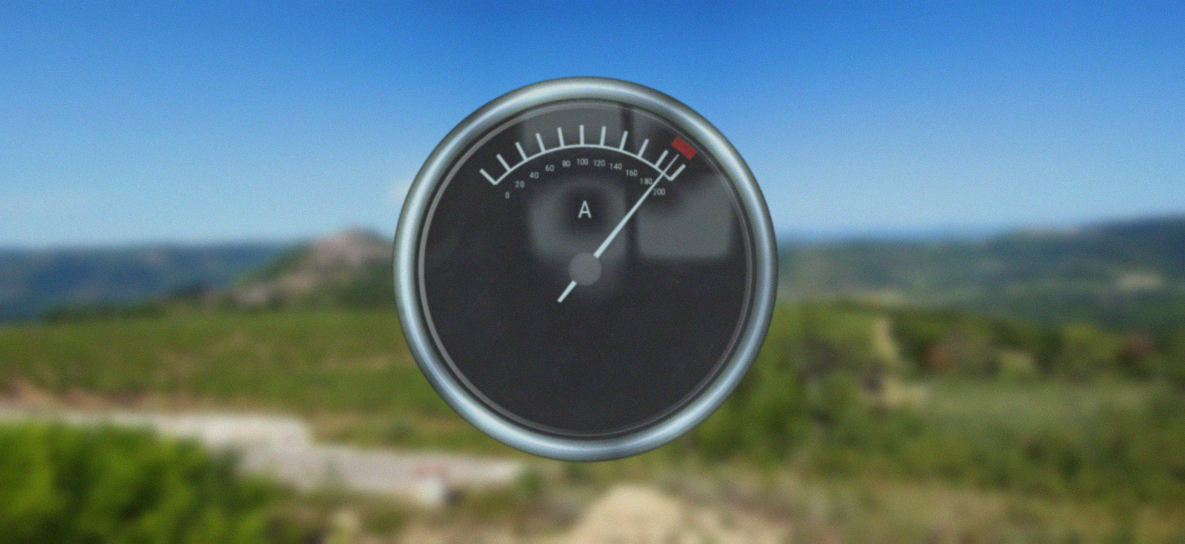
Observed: **190** A
